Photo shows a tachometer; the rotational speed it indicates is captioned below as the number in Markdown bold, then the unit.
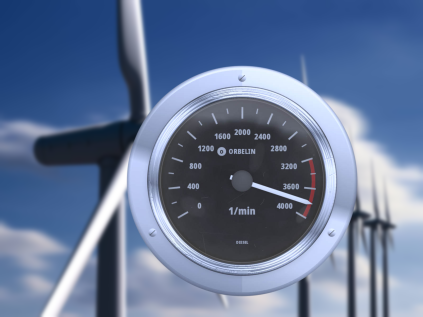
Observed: **3800** rpm
